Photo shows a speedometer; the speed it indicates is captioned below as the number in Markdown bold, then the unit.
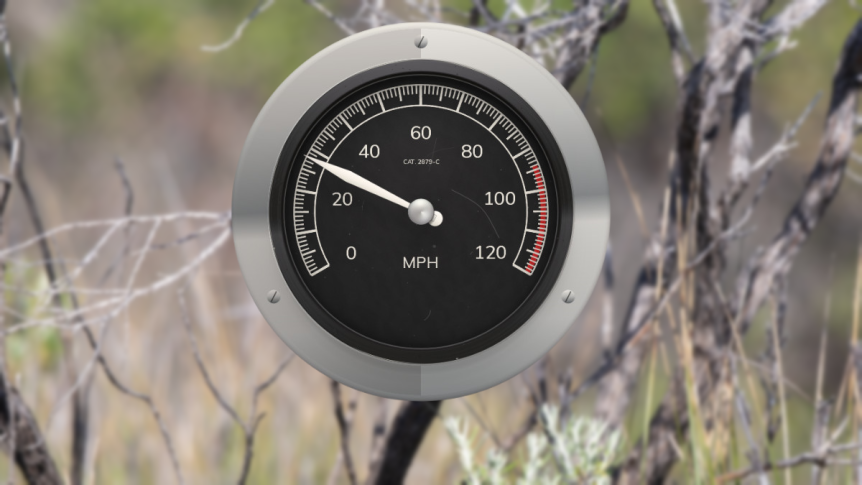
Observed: **28** mph
